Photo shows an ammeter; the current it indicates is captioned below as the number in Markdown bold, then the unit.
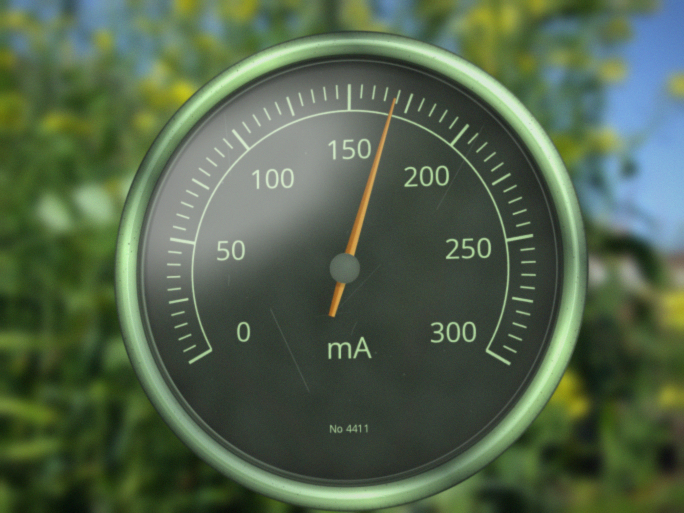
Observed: **170** mA
